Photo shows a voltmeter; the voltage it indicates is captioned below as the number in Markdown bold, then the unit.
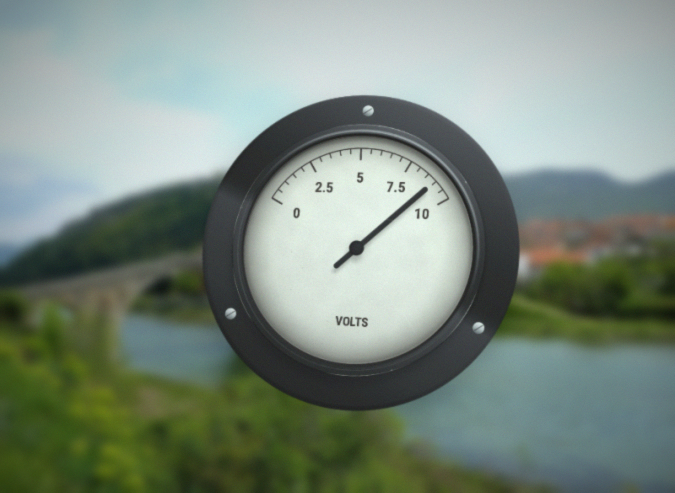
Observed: **9** V
